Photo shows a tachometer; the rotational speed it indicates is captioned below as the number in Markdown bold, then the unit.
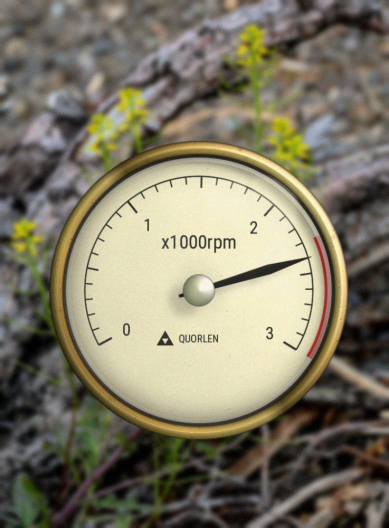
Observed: **2400** rpm
